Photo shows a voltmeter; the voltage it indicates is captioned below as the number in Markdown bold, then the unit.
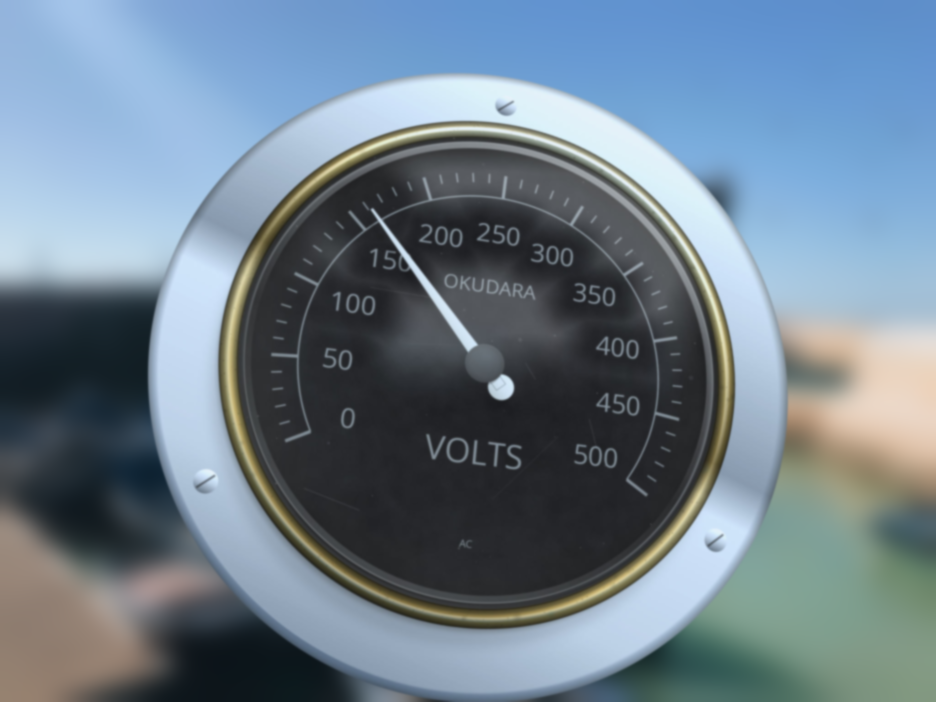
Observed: **160** V
